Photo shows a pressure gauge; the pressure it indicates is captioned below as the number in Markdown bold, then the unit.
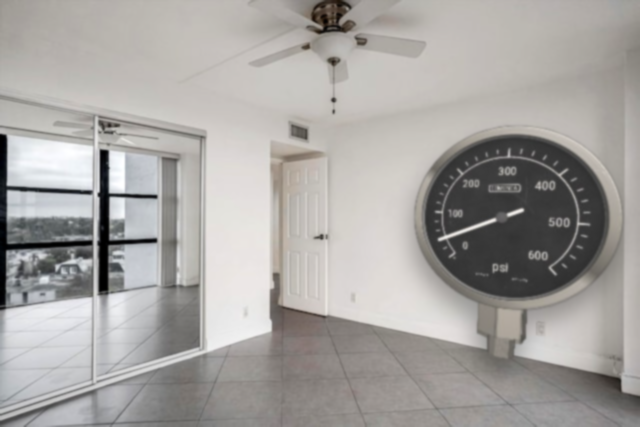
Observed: **40** psi
